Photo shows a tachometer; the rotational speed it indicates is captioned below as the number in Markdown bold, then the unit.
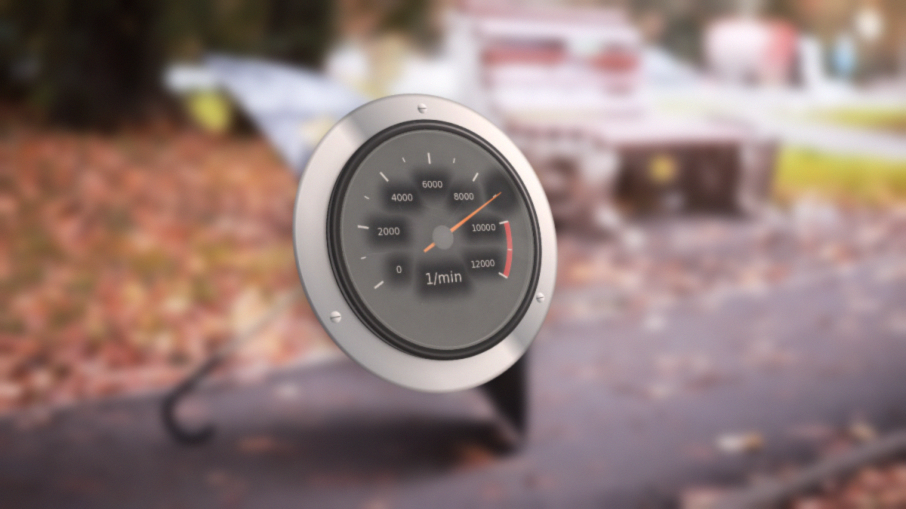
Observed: **9000** rpm
